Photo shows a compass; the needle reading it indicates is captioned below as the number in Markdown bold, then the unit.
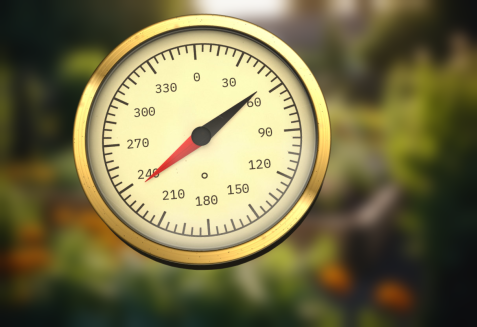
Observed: **235** °
